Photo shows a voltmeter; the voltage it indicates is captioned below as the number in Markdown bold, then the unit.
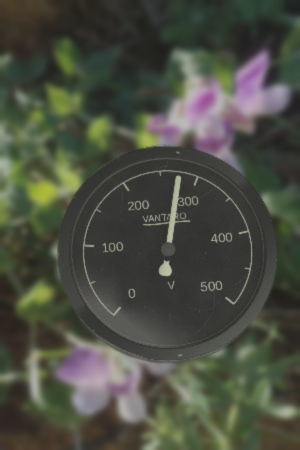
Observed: **275** V
